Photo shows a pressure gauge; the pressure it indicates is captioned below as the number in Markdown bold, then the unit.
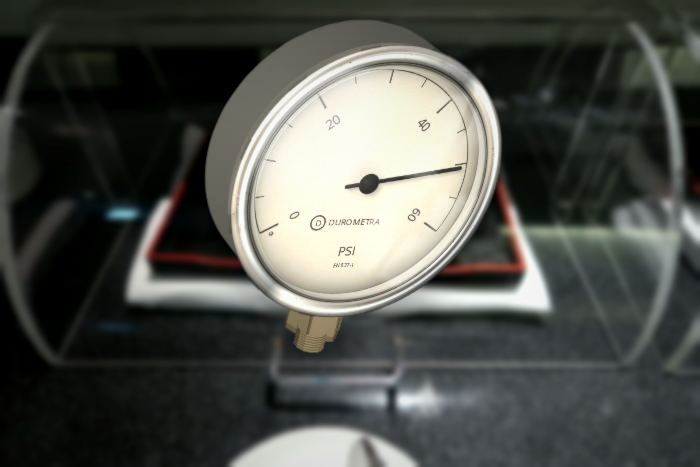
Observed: **50** psi
